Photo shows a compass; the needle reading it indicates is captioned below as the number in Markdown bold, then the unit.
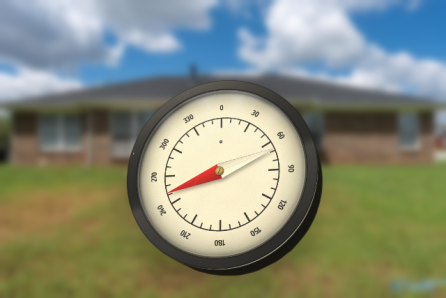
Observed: **250** °
